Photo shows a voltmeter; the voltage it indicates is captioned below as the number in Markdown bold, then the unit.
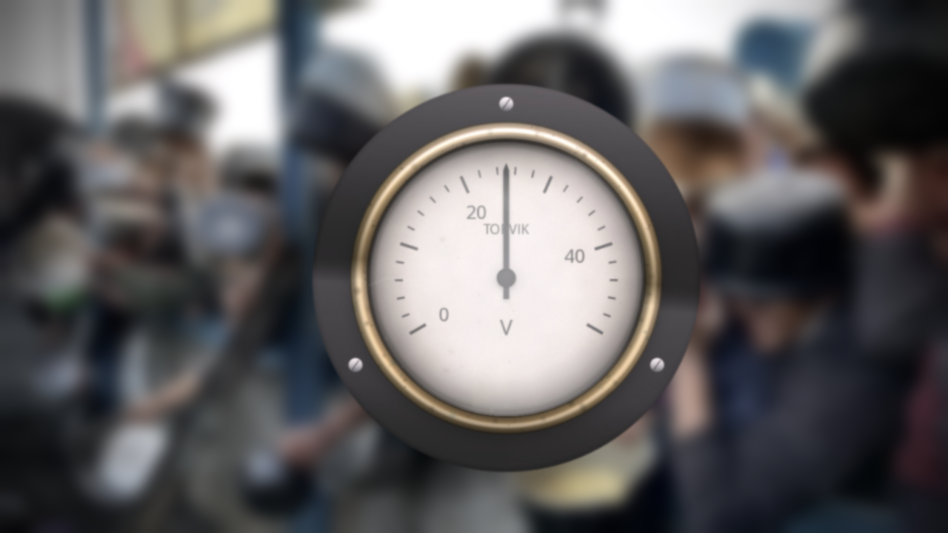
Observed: **25** V
